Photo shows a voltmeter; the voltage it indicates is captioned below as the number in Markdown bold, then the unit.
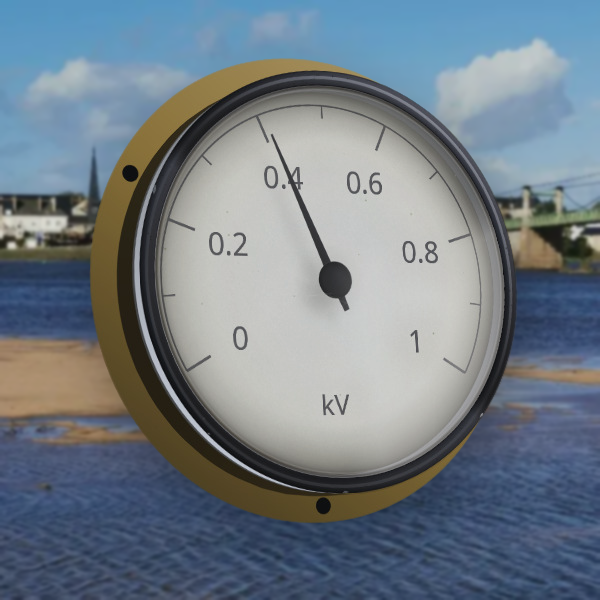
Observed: **0.4** kV
